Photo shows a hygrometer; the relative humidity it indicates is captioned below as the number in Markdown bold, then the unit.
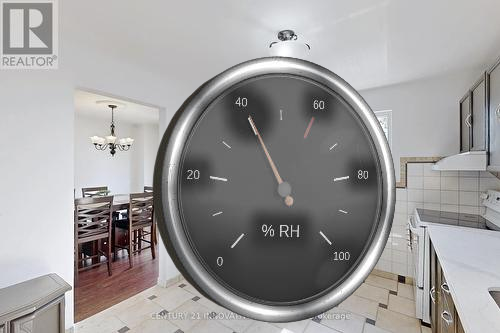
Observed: **40** %
